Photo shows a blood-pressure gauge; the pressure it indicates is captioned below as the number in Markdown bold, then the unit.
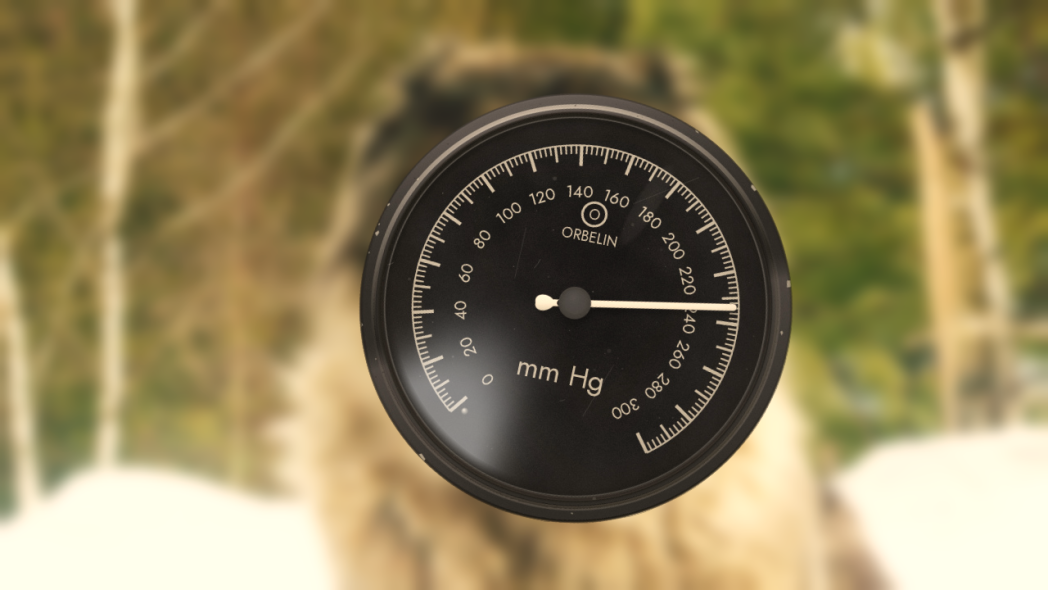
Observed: **234** mmHg
